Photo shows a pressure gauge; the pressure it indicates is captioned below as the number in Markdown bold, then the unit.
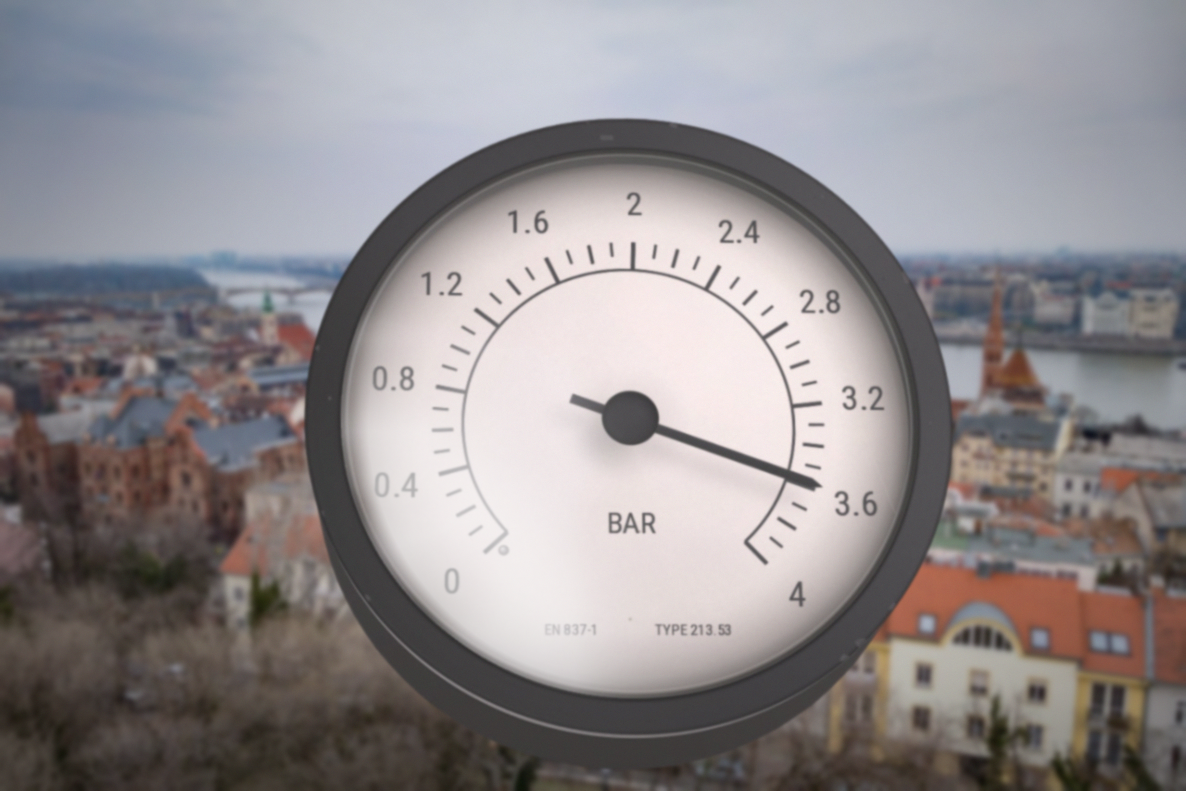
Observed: **3.6** bar
